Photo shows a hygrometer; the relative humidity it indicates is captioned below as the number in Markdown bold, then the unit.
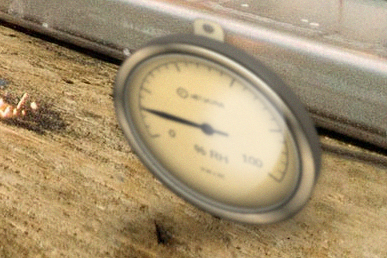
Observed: **12** %
